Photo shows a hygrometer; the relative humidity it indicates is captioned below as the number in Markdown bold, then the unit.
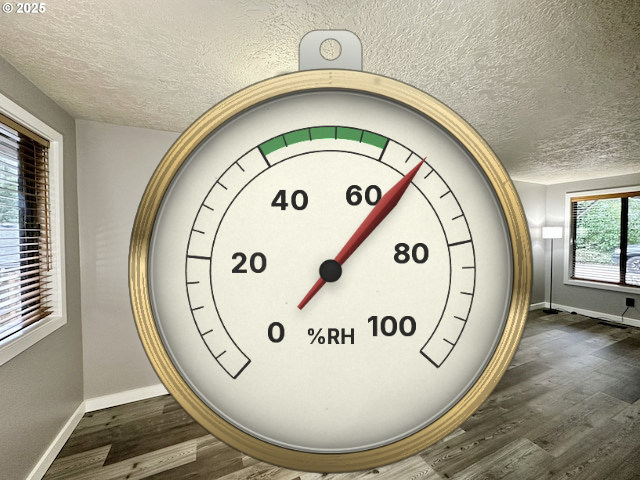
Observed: **66** %
